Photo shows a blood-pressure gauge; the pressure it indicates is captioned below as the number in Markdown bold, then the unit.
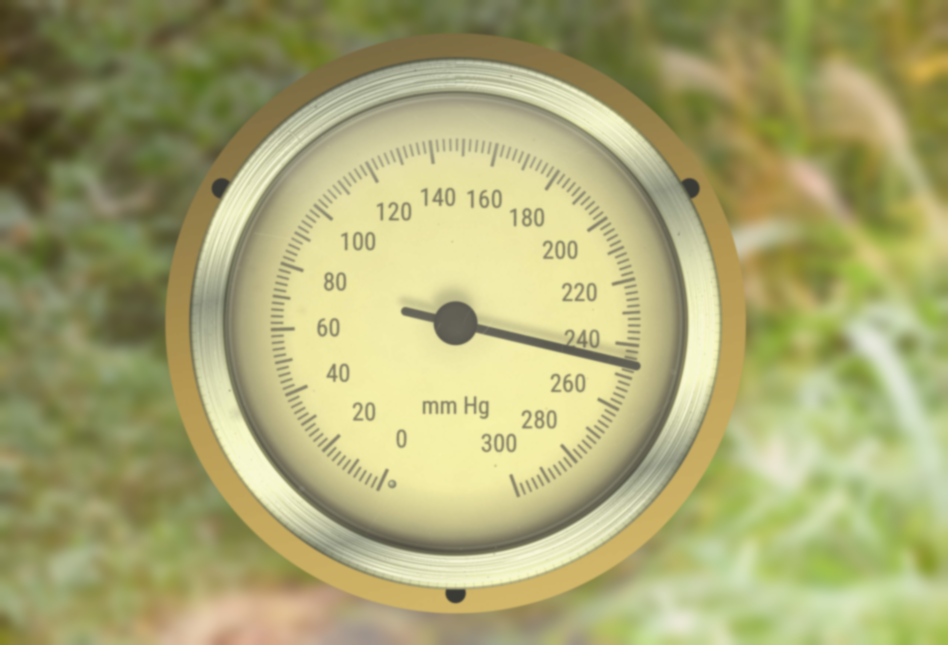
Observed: **246** mmHg
